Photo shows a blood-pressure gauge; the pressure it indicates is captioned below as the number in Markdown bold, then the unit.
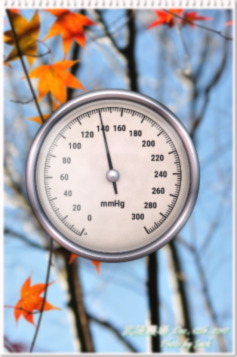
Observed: **140** mmHg
